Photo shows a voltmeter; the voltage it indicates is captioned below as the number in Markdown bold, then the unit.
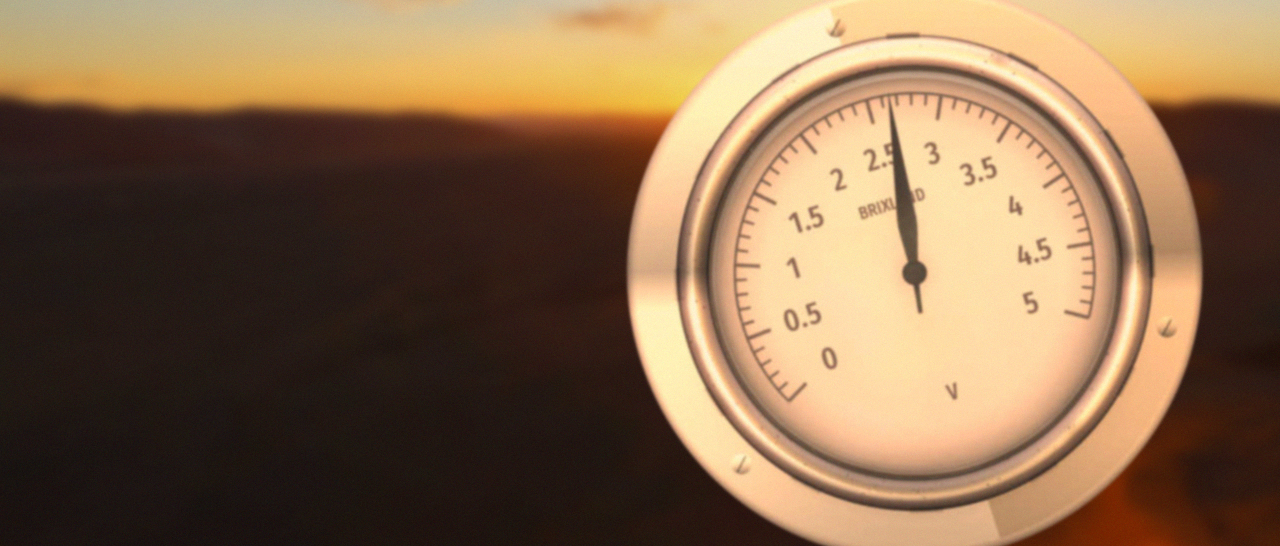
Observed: **2.65** V
